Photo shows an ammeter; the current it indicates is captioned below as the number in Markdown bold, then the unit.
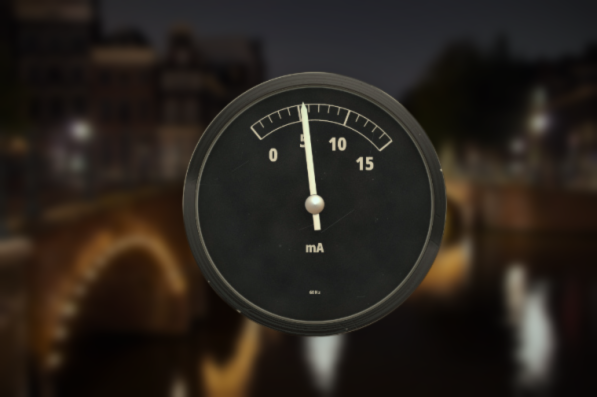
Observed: **5.5** mA
